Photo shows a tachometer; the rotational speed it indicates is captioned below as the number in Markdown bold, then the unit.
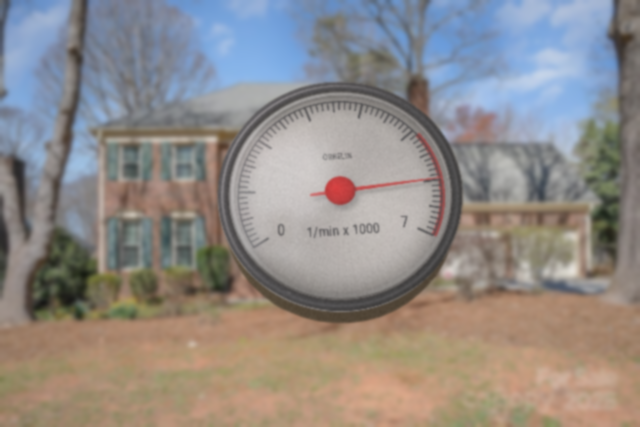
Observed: **6000** rpm
